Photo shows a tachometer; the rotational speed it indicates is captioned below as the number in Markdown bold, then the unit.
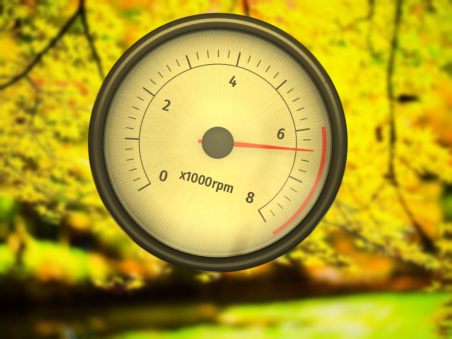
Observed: **6400** rpm
